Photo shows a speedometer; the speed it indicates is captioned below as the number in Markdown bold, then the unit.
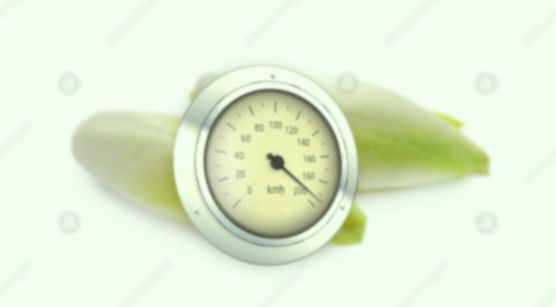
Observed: **195** km/h
